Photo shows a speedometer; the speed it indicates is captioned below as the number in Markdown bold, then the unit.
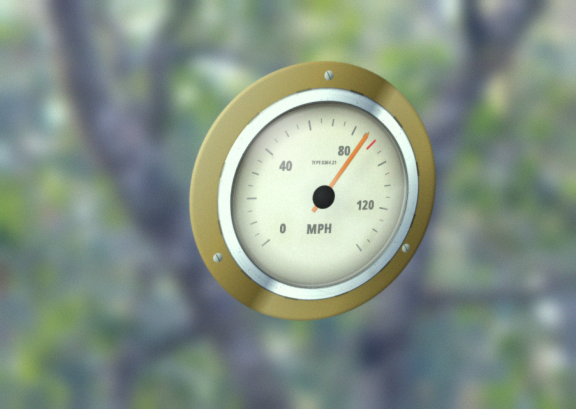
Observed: **85** mph
